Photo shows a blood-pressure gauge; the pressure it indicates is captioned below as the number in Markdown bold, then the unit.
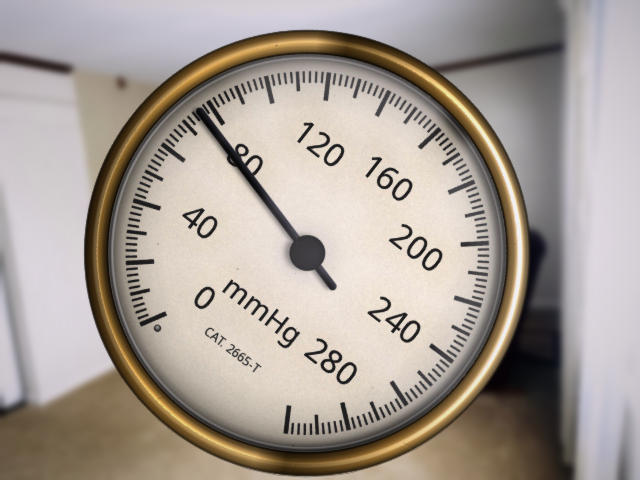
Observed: **76** mmHg
